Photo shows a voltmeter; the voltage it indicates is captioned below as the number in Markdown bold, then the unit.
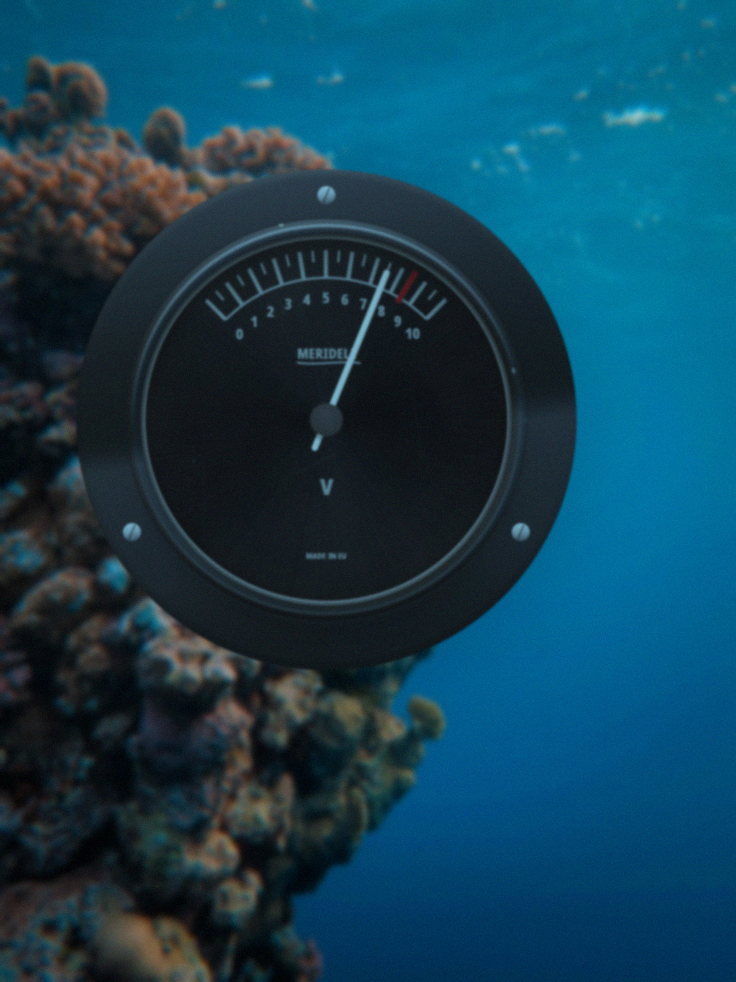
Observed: **7.5** V
